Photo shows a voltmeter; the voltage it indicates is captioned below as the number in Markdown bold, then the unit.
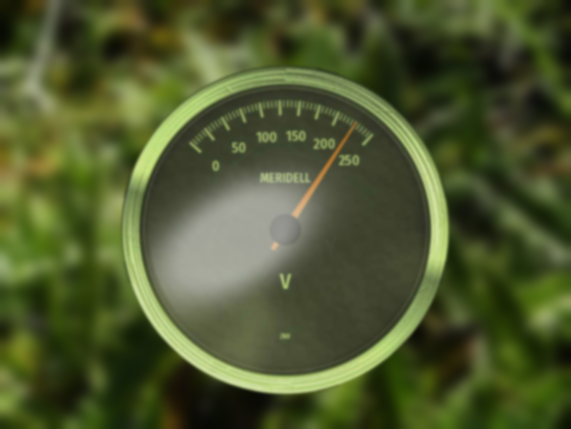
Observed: **225** V
